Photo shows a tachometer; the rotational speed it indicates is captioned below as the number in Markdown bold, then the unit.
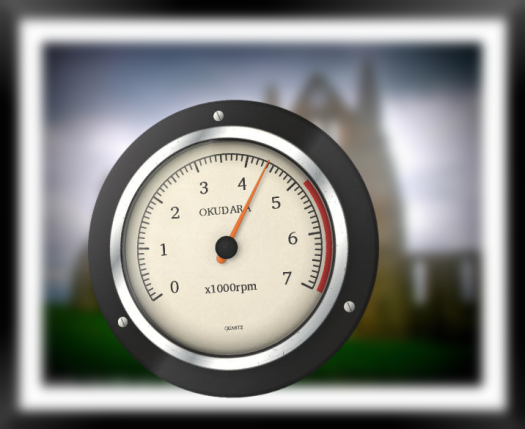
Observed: **4400** rpm
